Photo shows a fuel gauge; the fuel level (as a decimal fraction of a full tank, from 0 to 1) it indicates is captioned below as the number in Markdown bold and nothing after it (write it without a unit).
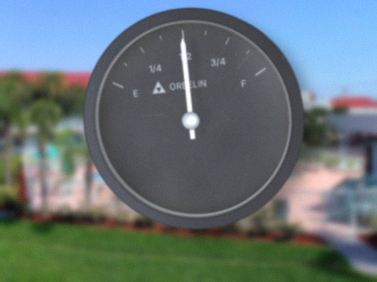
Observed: **0.5**
